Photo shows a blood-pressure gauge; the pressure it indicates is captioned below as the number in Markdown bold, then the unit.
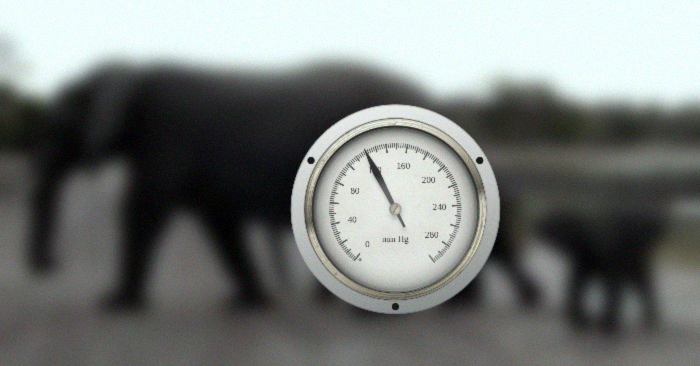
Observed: **120** mmHg
